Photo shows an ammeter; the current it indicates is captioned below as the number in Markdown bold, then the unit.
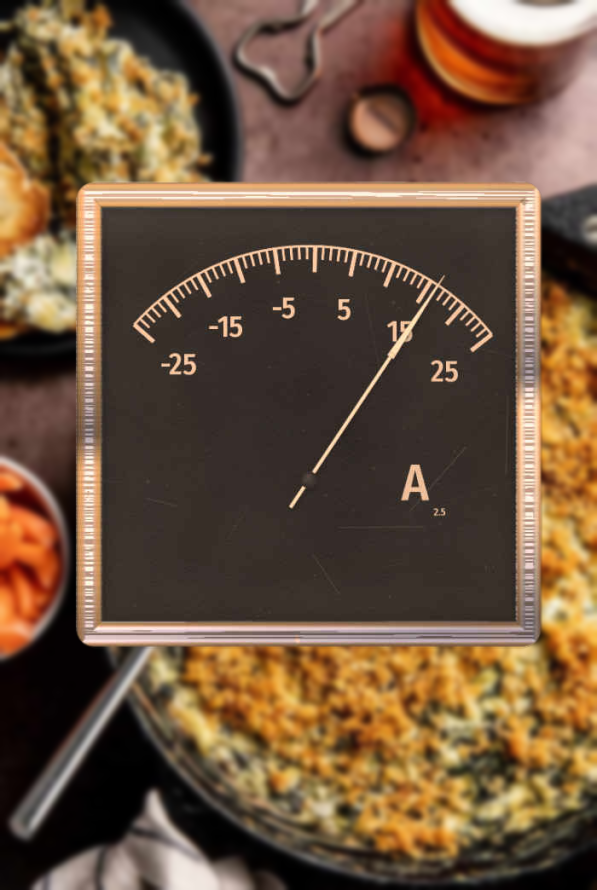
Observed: **16** A
